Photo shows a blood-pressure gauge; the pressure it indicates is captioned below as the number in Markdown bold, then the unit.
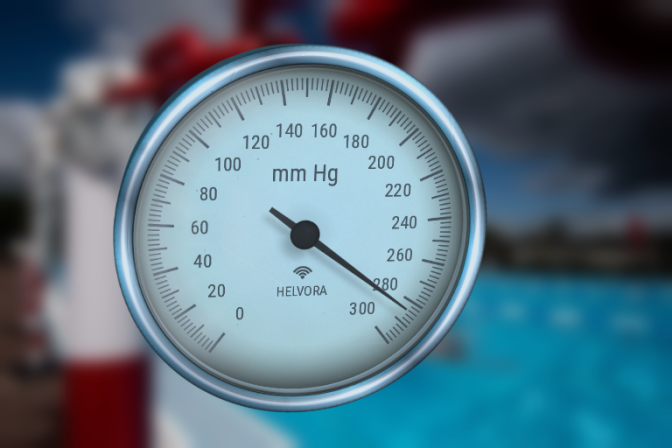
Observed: **284** mmHg
